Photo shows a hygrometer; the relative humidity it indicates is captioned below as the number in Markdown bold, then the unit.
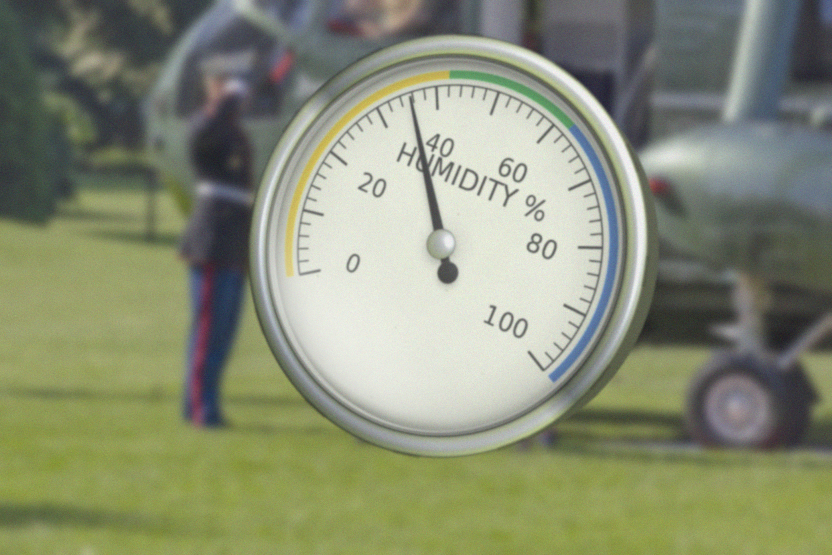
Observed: **36** %
